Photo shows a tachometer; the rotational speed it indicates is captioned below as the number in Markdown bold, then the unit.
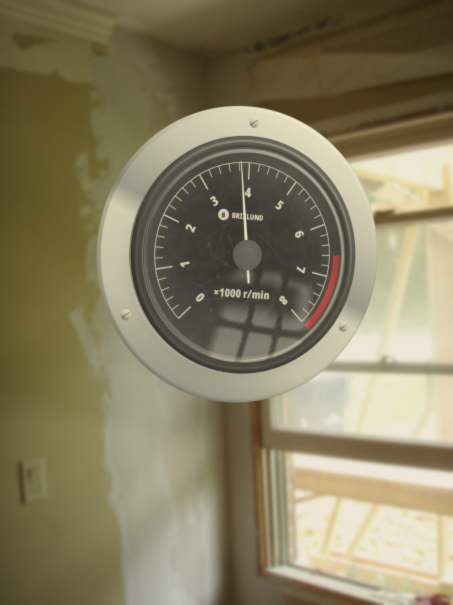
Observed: **3800** rpm
